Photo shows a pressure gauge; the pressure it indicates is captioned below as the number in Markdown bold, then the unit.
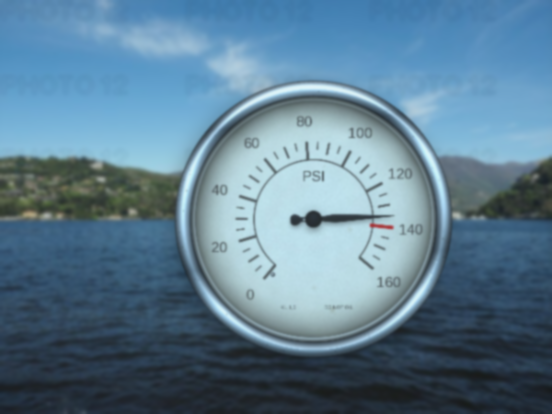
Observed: **135** psi
